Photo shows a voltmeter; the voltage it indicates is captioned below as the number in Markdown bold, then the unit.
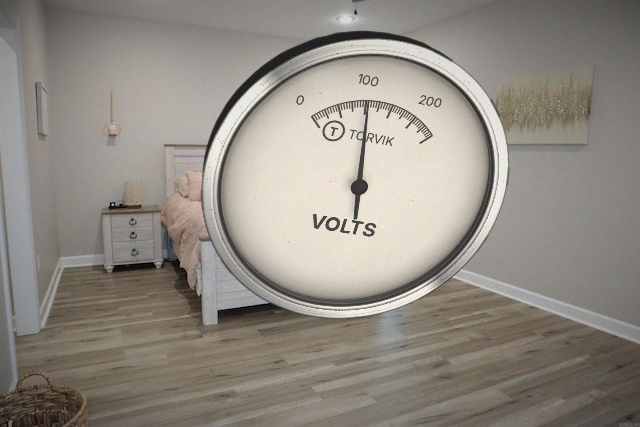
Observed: **100** V
